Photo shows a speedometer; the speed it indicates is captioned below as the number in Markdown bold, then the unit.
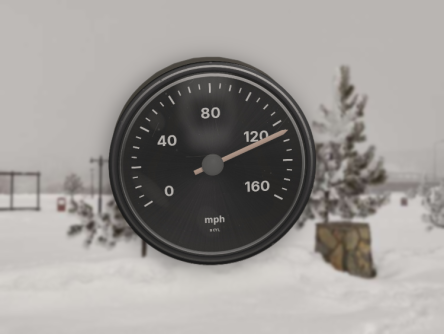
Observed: **125** mph
